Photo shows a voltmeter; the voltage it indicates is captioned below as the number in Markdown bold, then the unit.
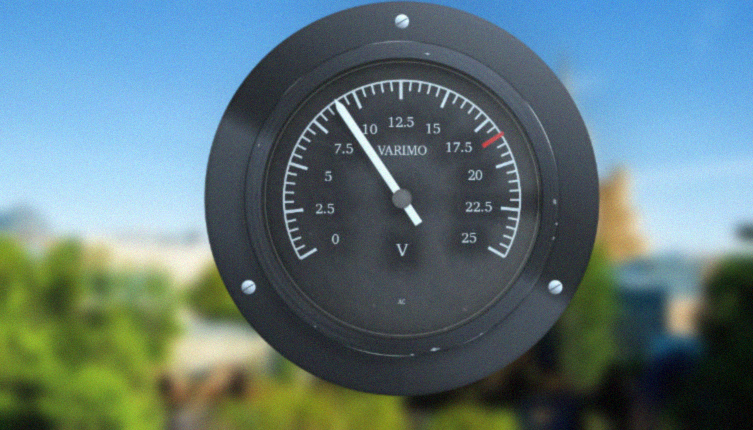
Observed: **9** V
